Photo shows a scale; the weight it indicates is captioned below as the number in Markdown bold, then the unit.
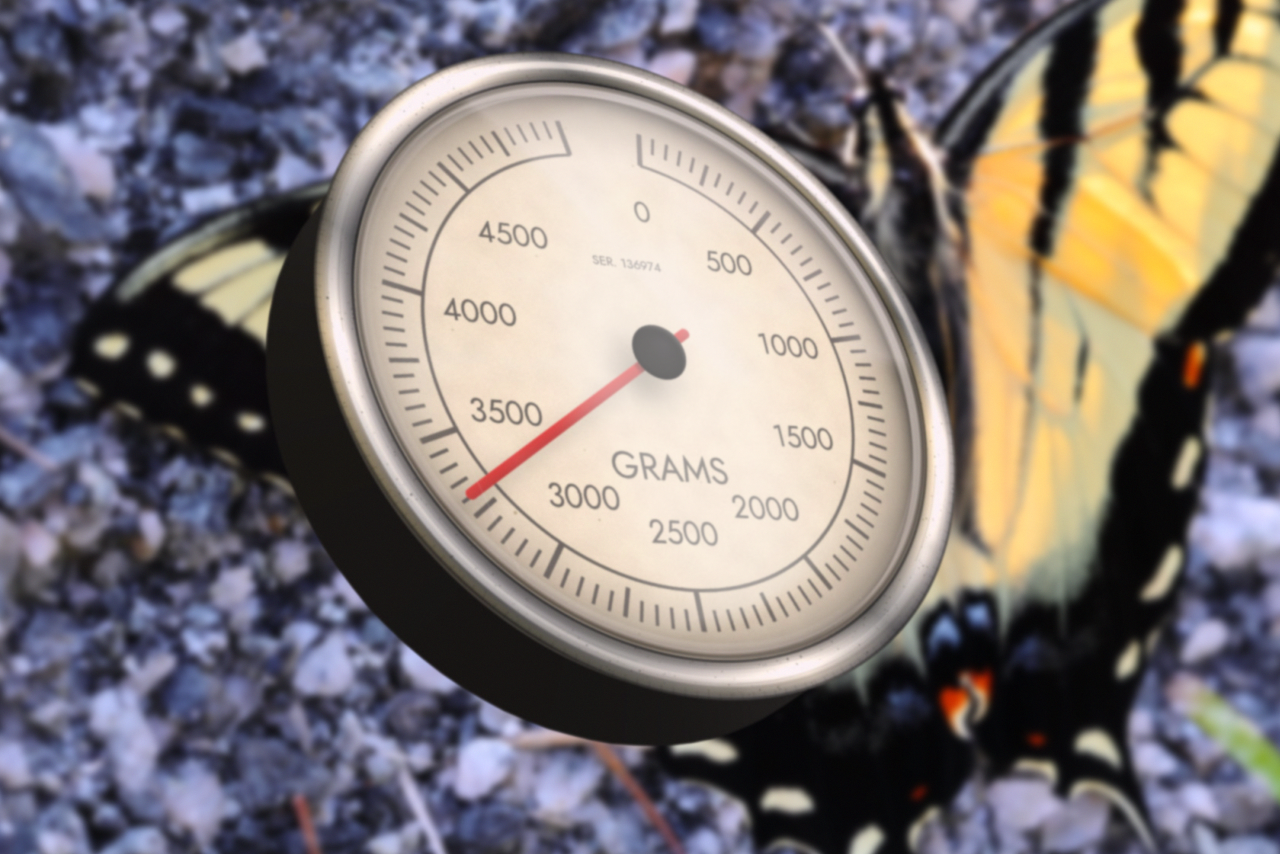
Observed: **3300** g
